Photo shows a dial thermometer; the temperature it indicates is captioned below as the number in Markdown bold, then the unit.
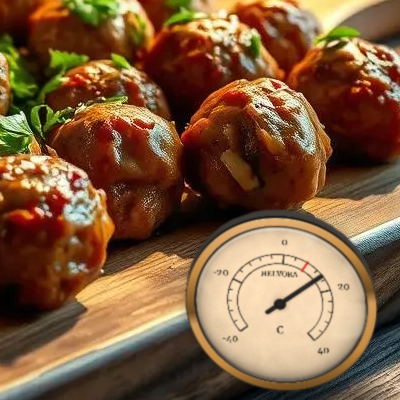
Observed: **14** °C
